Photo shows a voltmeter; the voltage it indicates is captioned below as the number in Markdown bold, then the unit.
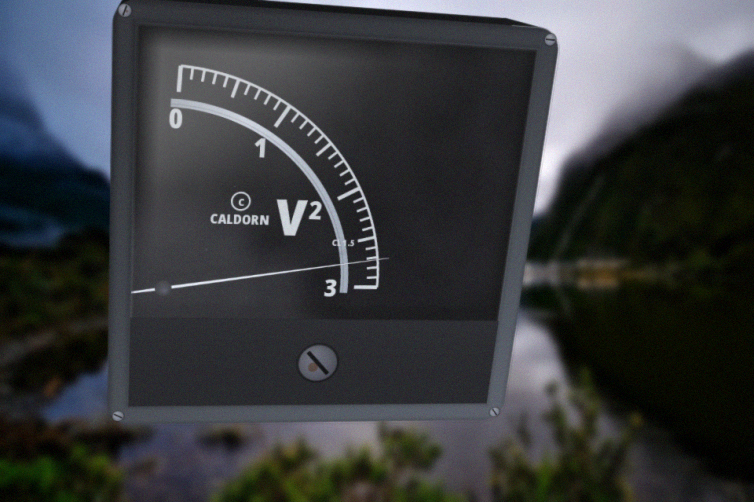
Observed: **2.7** V
